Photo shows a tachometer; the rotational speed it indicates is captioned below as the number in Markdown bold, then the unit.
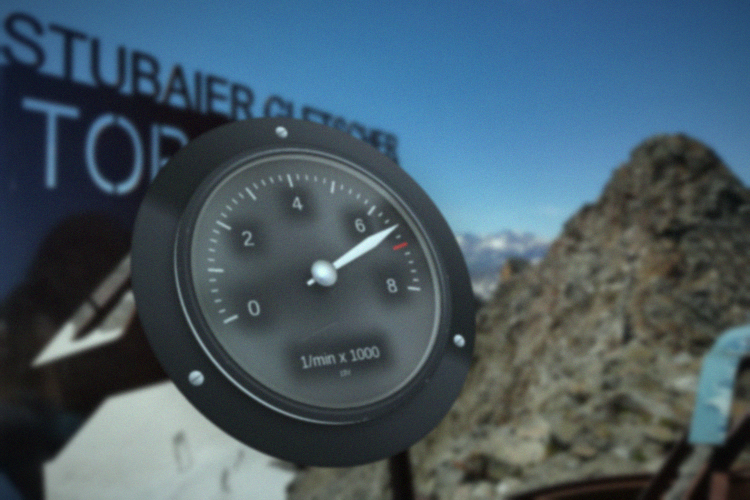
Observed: **6600** rpm
